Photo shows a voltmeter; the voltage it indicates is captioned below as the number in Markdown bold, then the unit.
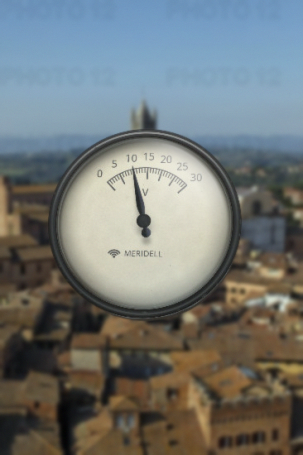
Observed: **10** V
